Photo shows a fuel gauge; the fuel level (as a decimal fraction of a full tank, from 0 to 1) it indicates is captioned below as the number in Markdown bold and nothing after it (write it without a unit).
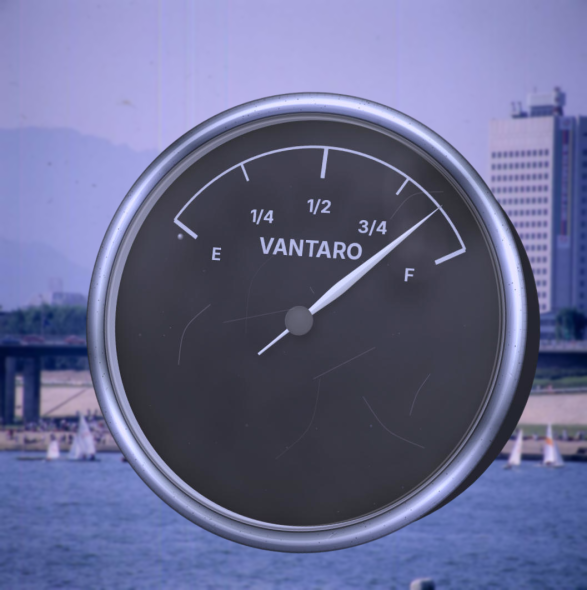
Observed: **0.875**
